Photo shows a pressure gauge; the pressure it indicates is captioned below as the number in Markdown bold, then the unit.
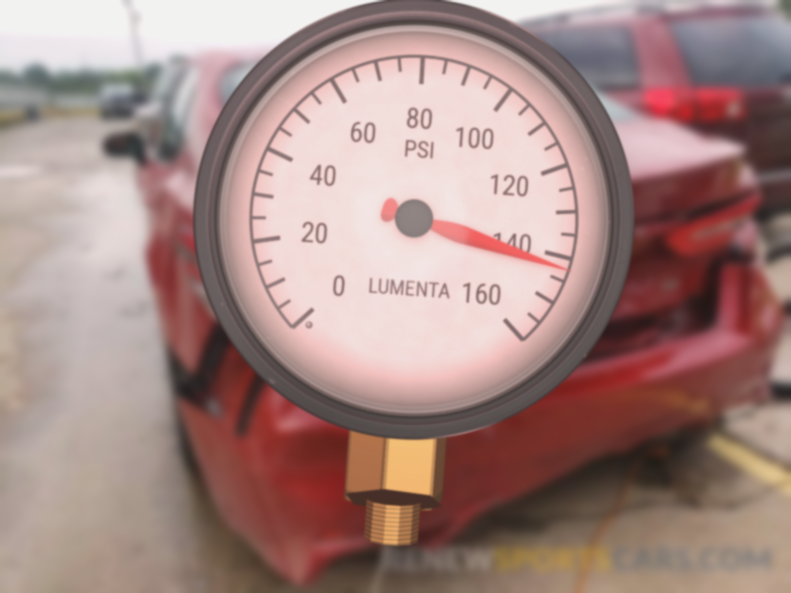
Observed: **142.5** psi
